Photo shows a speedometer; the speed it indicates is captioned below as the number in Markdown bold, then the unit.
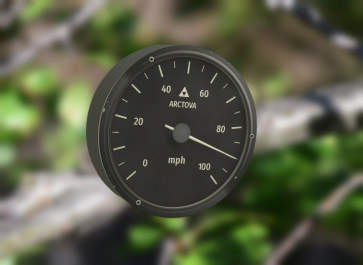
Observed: **90** mph
